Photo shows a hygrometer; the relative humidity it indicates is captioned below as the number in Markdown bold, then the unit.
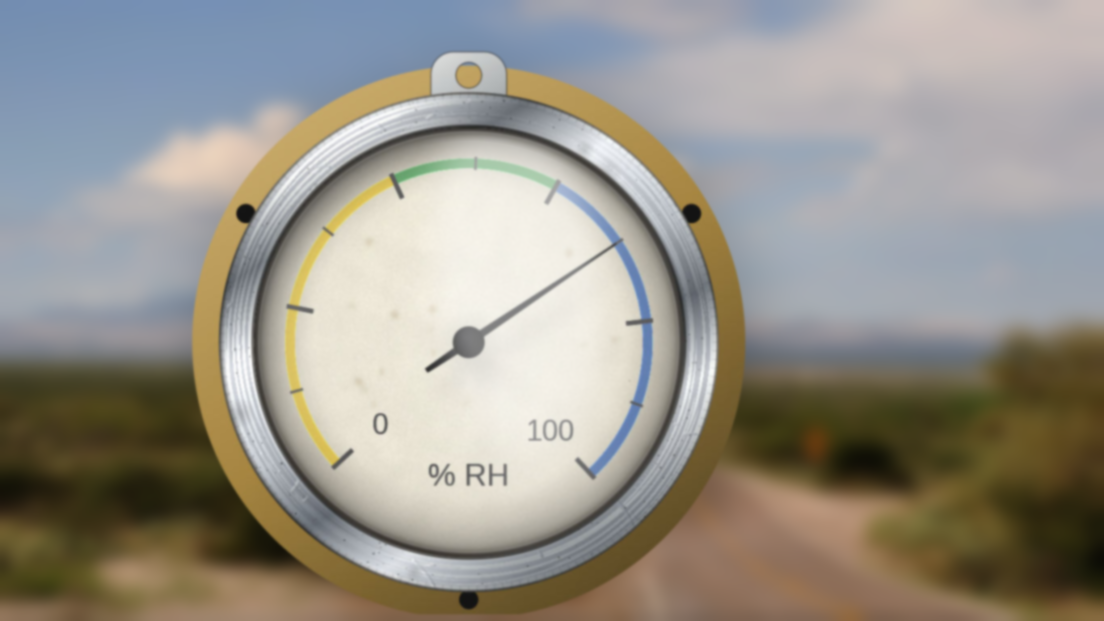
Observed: **70** %
